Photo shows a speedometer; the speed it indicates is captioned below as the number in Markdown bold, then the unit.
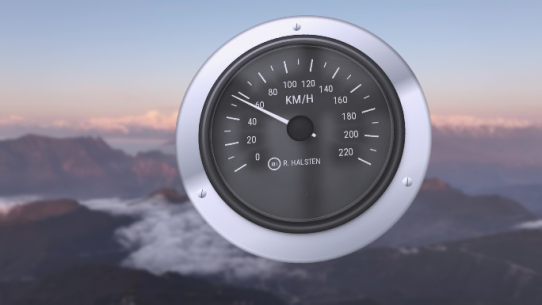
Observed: **55** km/h
